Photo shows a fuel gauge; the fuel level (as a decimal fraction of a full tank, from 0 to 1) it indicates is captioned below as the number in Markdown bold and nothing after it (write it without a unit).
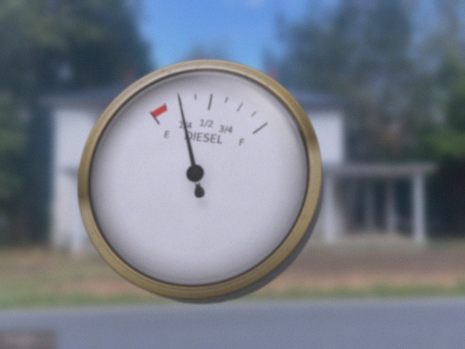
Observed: **0.25**
